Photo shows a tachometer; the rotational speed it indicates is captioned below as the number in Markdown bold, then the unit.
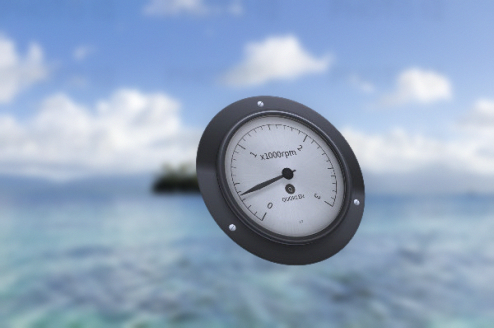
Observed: **350** rpm
